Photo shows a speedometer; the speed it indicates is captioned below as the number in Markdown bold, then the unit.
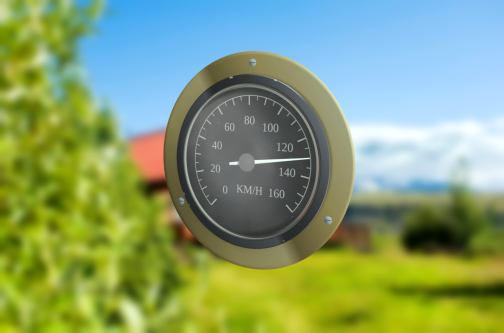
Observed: **130** km/h
